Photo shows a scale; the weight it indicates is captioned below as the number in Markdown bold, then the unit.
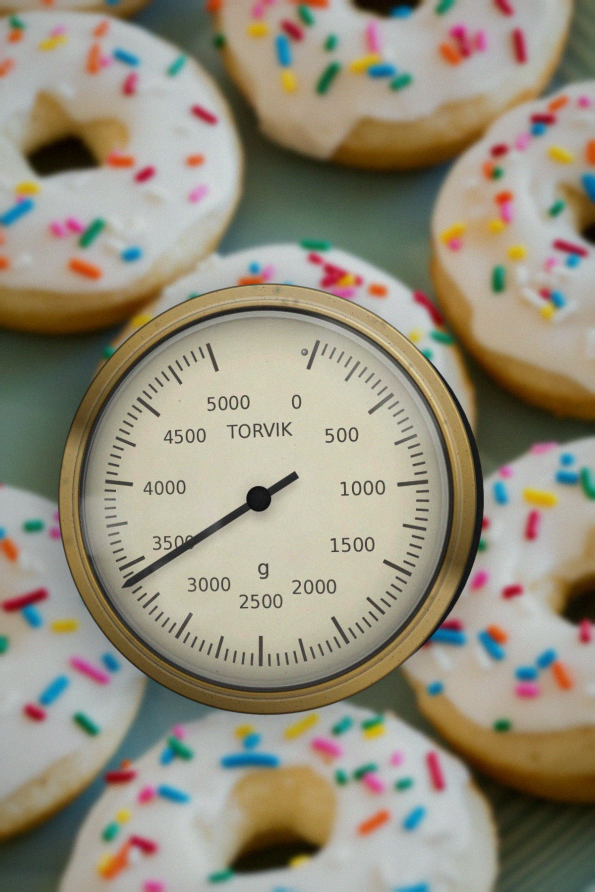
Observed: **3400** g
